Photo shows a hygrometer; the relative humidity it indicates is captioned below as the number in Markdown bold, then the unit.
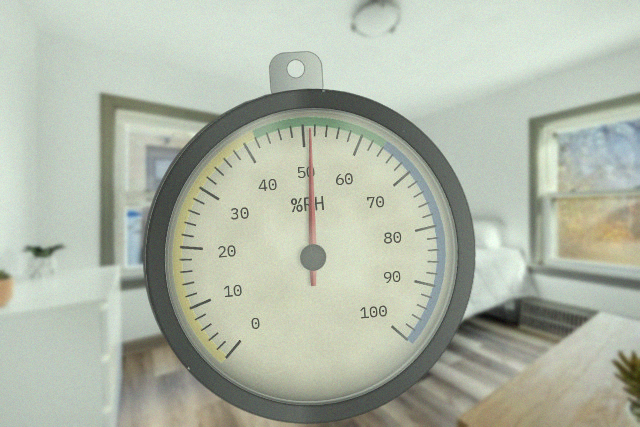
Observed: **51** %
